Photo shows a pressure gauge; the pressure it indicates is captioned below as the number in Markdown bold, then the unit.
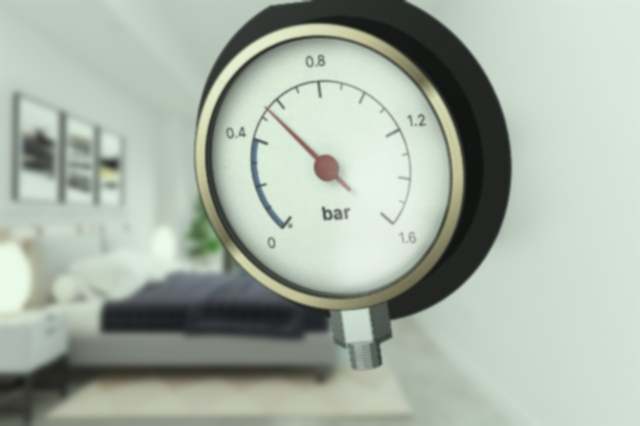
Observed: **0.55** bar
